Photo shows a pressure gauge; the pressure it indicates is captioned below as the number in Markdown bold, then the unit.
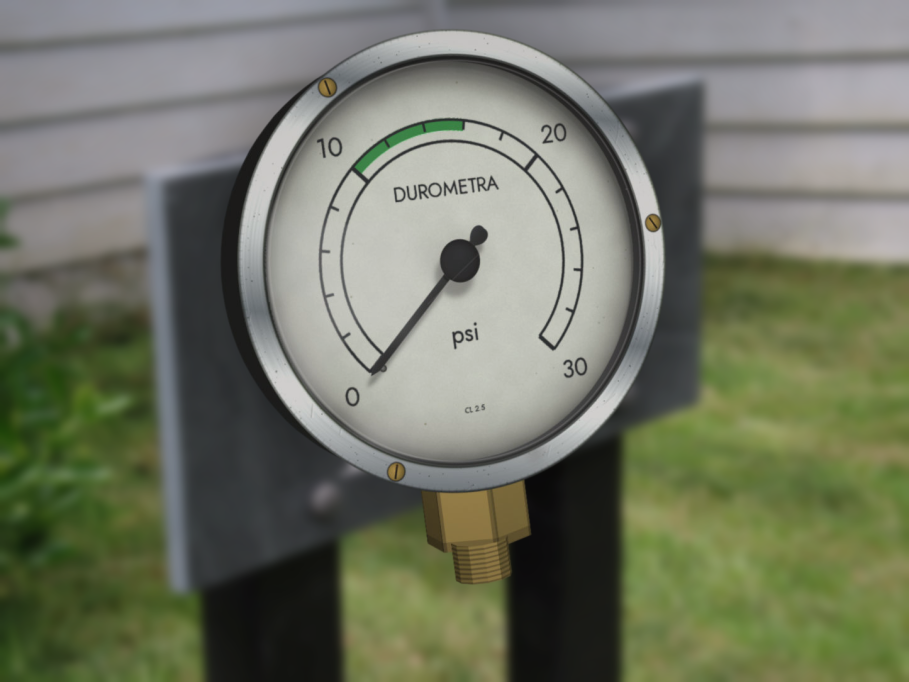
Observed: **0** psi
